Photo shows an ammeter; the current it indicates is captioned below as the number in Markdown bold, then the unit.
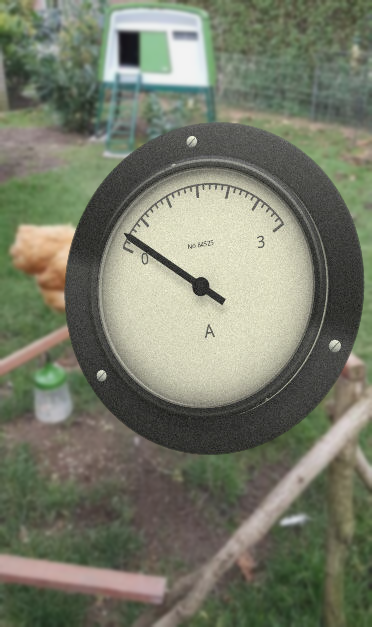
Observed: **0.2** A
